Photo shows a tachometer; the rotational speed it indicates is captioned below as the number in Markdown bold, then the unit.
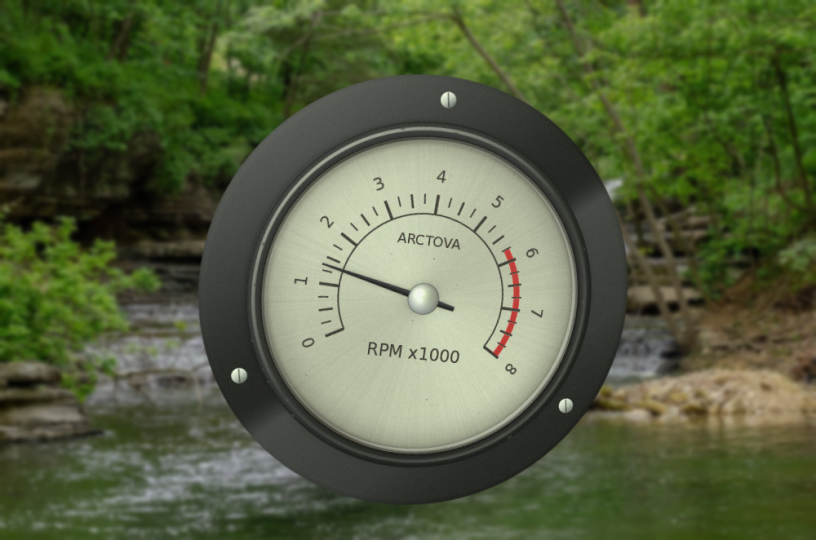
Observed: **1375** rpm
